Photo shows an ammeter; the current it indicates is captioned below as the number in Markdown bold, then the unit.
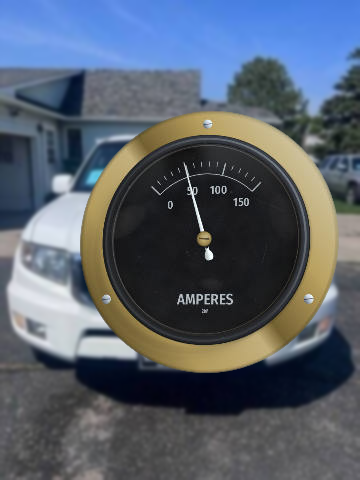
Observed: **50** A
